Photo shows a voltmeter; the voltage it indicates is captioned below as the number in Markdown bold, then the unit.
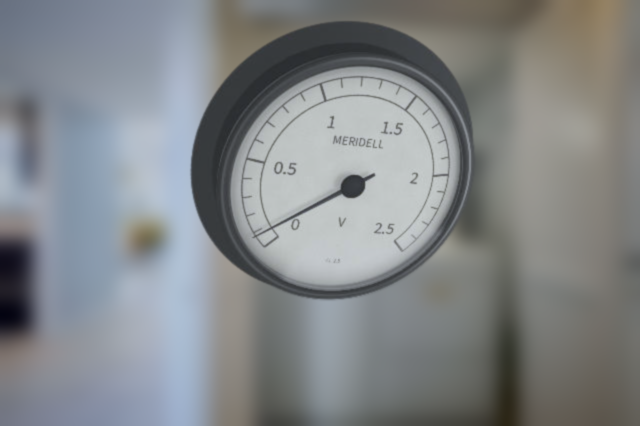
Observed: **0.1** V
